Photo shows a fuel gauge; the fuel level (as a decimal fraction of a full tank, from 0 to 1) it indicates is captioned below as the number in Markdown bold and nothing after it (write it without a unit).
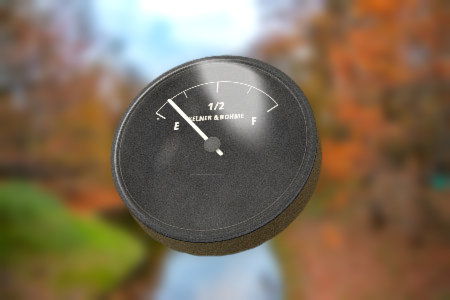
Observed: **0.125**
